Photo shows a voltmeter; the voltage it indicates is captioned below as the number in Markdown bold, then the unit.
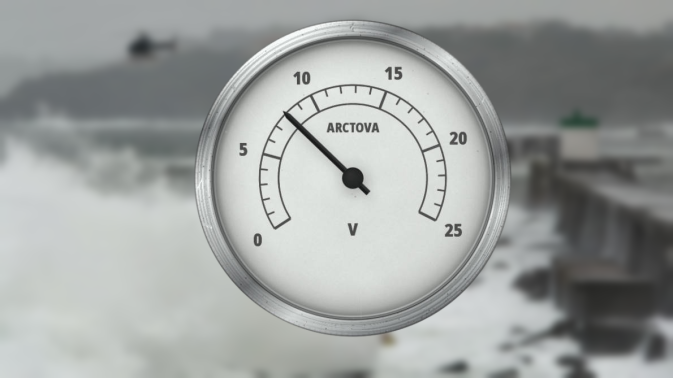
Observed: **8** V
